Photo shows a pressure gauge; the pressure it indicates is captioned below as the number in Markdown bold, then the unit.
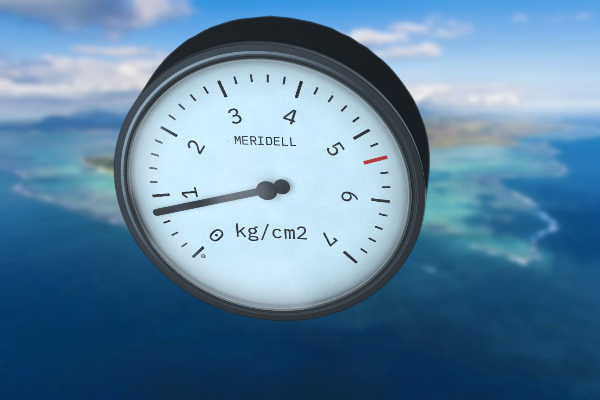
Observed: **0.8** kg/cm²
